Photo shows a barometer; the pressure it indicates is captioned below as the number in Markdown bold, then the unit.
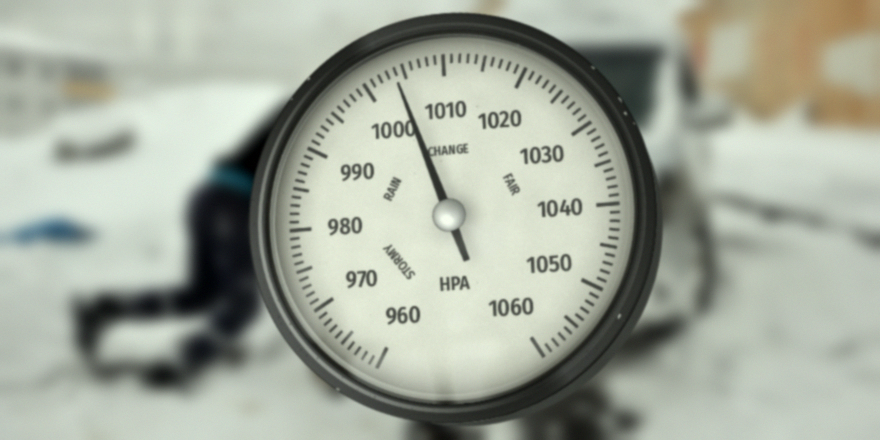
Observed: **1004** hPa
